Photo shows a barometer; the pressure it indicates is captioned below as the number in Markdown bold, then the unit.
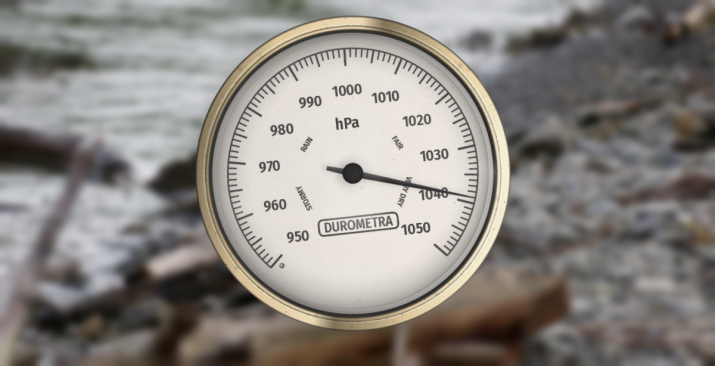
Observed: **1039** hPa
